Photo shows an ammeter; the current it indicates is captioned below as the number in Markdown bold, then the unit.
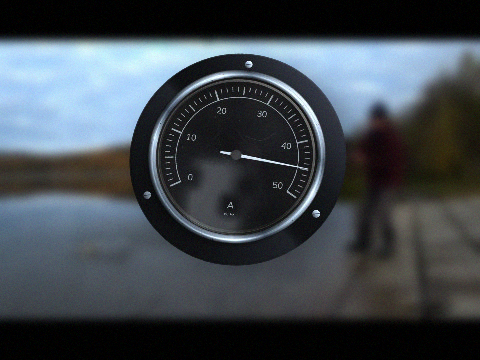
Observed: **45** A
